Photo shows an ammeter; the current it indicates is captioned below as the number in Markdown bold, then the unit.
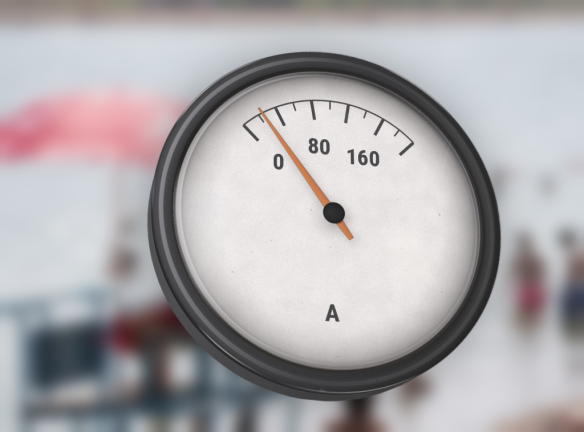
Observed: **20** A
